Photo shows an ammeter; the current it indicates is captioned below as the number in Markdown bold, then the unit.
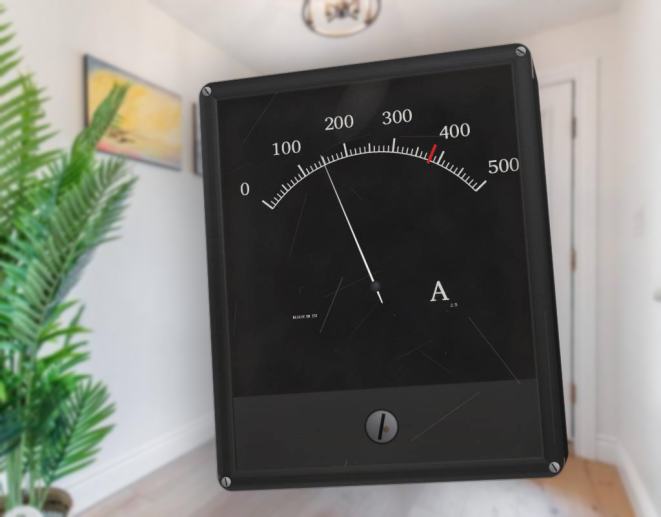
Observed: **150** A
